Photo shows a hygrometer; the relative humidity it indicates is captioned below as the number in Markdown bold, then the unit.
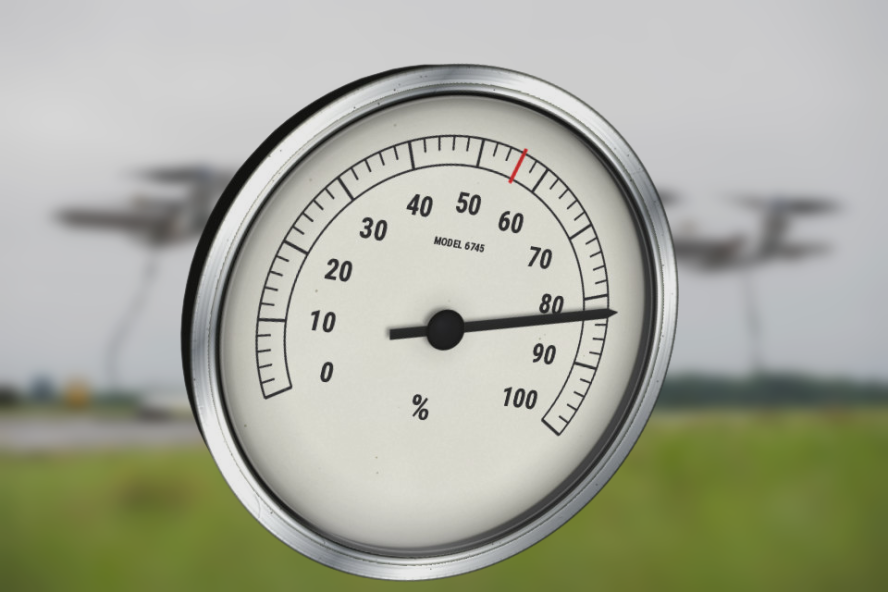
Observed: **82** %
